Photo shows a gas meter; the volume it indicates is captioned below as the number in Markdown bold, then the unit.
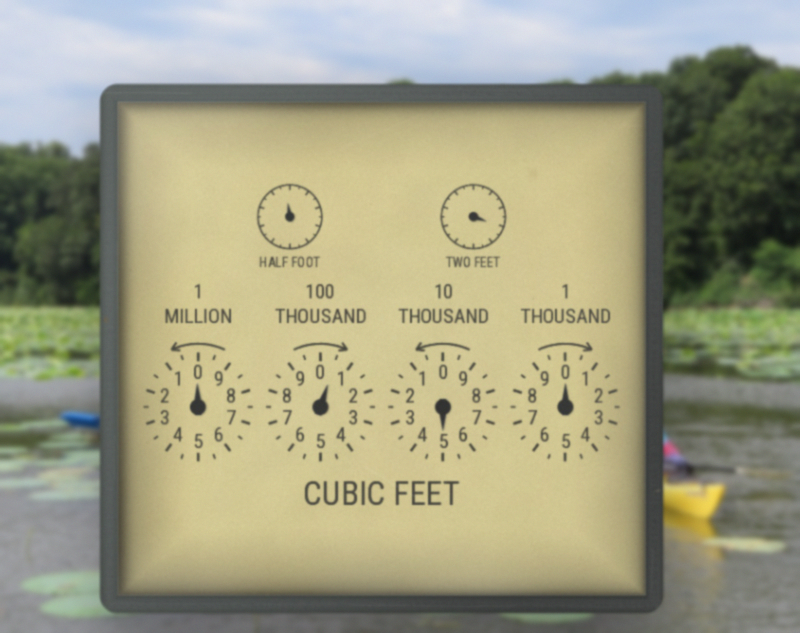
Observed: **5000** ft³
